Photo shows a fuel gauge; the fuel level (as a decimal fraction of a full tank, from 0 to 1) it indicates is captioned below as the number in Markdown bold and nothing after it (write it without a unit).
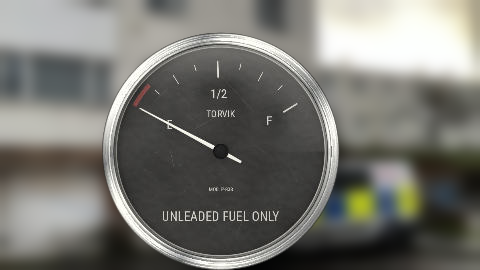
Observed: **0**
